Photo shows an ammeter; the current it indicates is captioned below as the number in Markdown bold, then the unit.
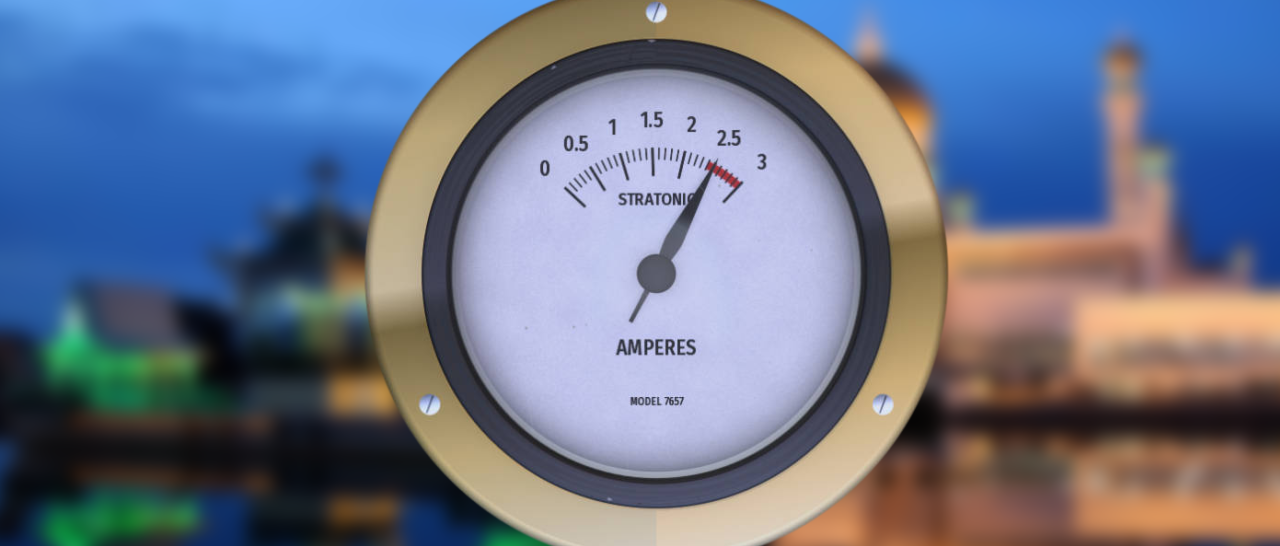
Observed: **2.5** A
